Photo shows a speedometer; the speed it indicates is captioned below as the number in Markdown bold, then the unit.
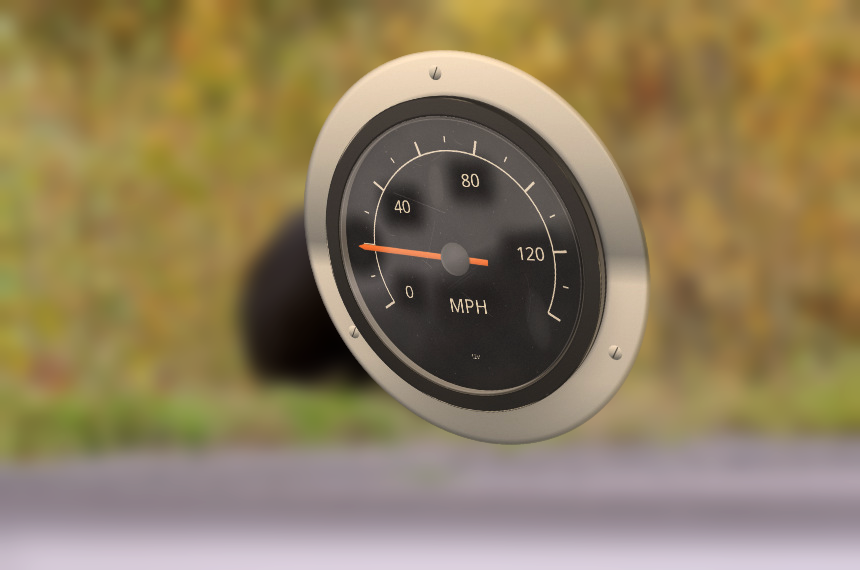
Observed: **20** mph
